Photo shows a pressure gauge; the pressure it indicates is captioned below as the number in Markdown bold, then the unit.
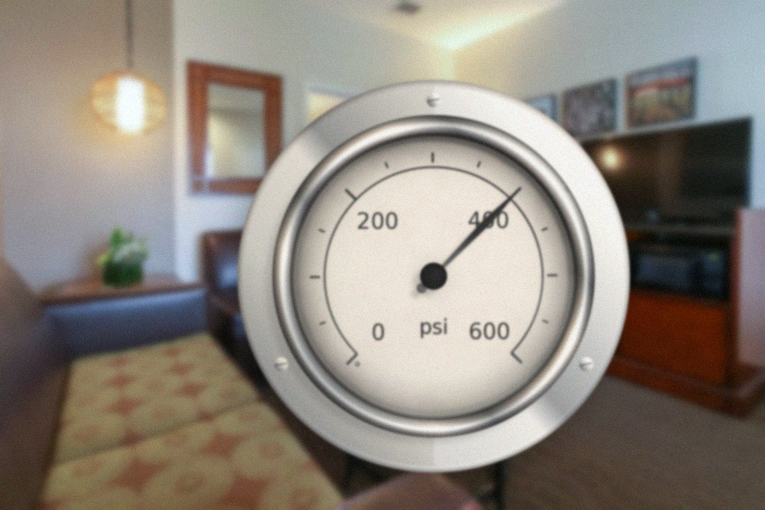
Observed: **400** psi
